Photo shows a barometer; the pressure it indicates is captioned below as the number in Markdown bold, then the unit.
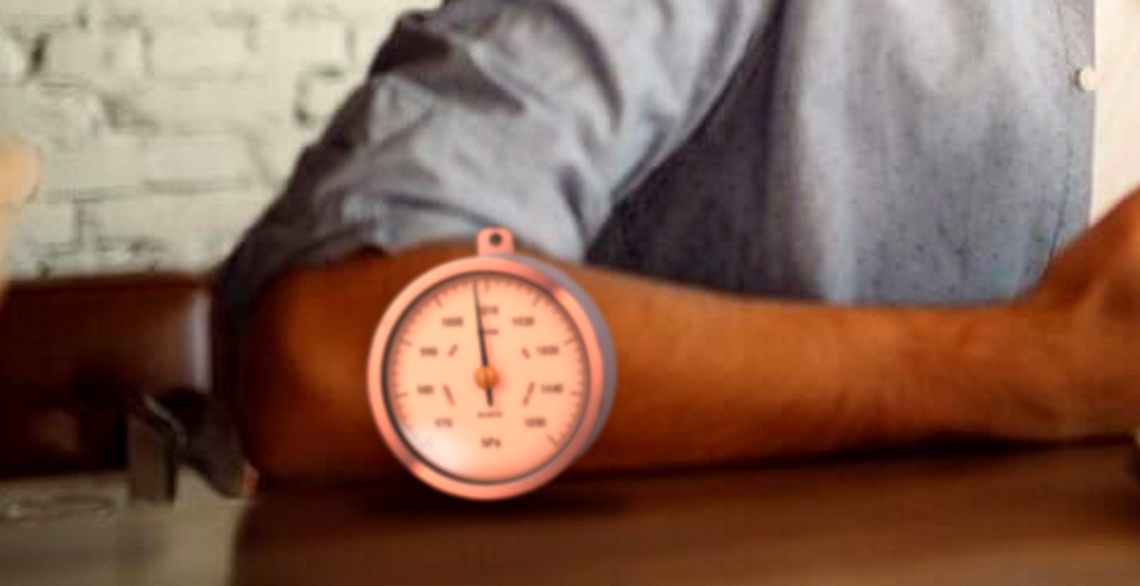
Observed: **1008** hPa
